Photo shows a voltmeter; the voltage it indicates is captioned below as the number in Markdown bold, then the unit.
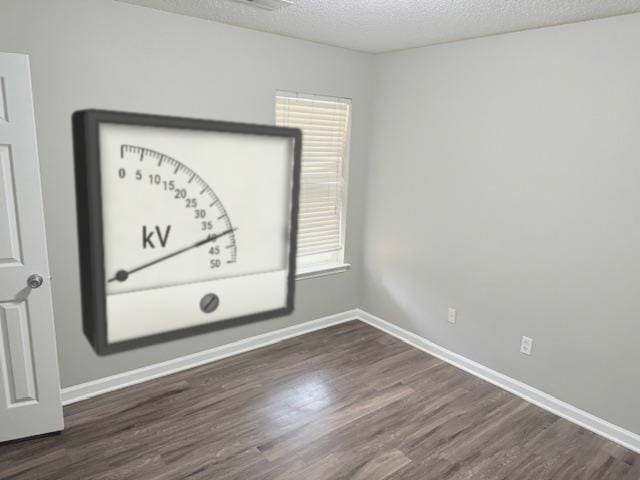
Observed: **40** kV
